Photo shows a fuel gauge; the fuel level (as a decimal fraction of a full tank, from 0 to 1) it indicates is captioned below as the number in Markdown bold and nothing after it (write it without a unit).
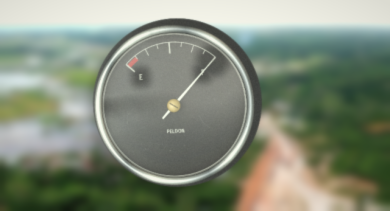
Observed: **1**
